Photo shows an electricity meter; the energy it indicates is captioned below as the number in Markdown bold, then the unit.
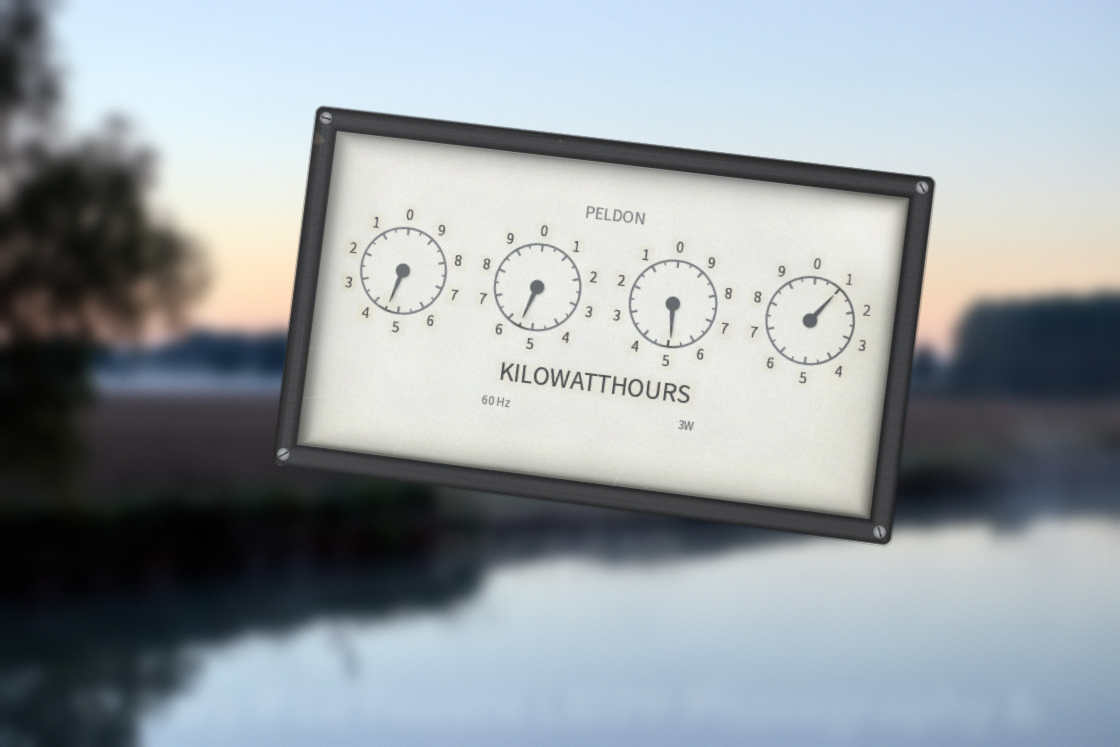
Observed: **4551** kWh
